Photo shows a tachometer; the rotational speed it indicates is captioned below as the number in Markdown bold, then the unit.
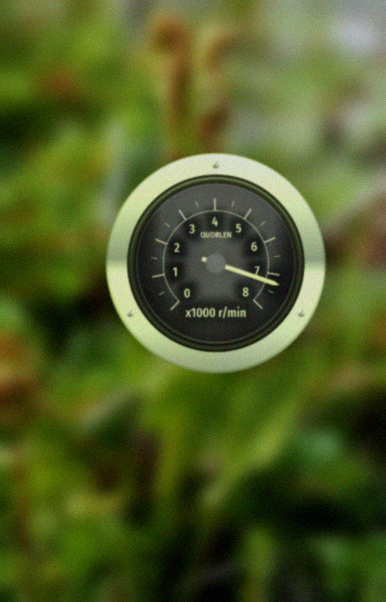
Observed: **7250** rpm
